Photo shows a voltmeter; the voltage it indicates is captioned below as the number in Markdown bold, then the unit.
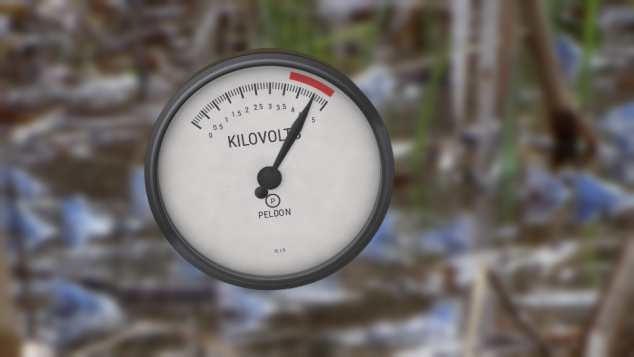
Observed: **4.5** kV
